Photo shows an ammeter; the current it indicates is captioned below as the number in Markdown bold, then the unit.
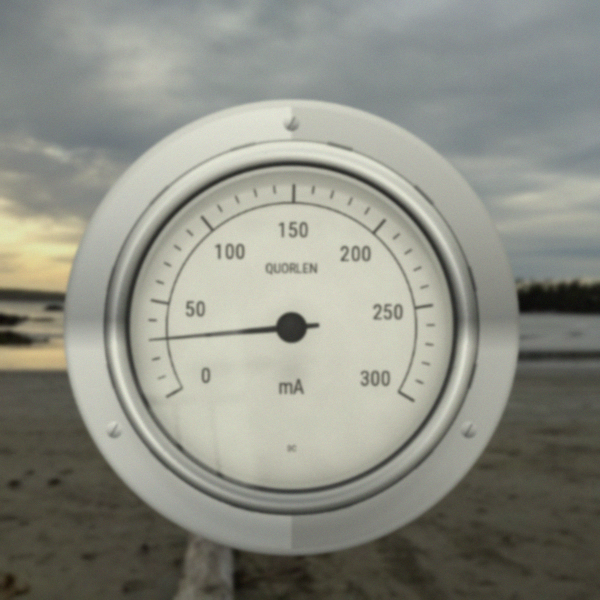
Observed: **30** mA
